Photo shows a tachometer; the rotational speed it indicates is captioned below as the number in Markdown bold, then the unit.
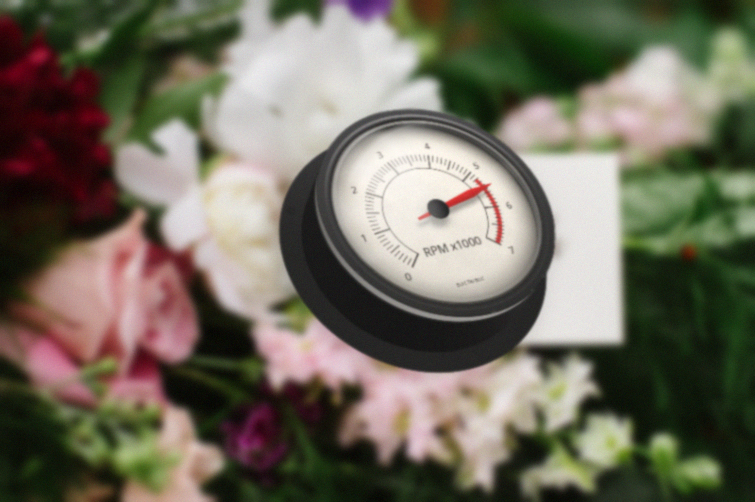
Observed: **5500** rpm
